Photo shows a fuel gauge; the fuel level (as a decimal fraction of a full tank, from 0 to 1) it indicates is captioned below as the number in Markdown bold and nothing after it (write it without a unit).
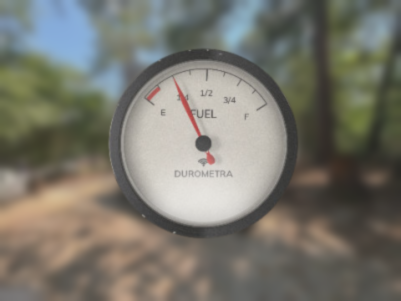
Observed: **0.25**
